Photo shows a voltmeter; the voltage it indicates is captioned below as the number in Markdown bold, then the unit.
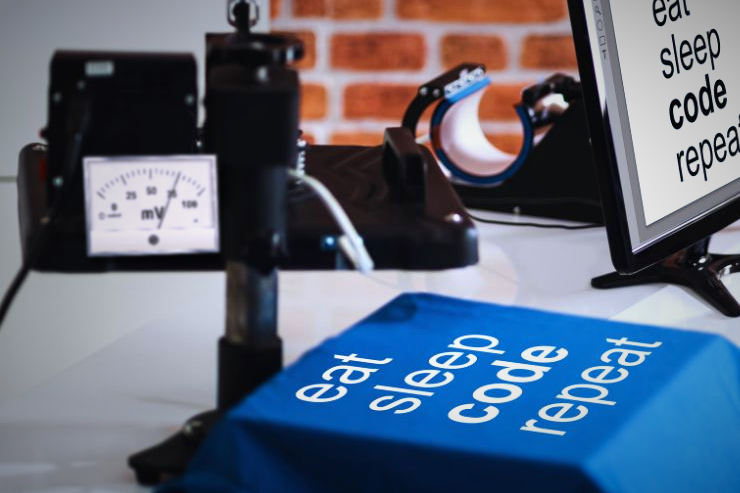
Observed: **75** mV
